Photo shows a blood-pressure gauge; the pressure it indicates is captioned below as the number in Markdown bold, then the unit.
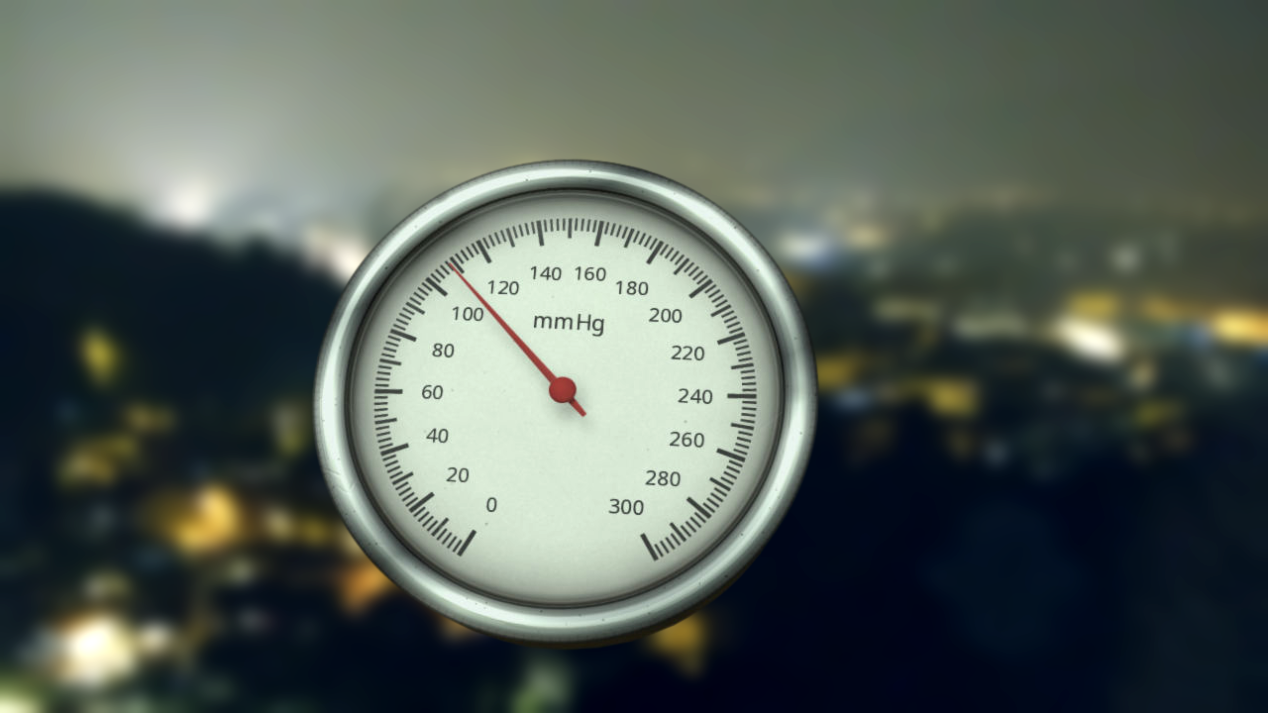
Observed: **108** mmHg
